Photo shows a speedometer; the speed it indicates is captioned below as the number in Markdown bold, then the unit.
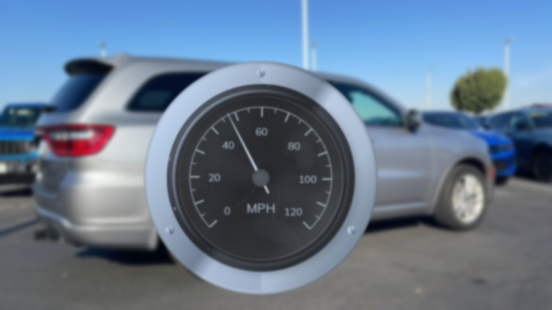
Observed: **47.5** mph
